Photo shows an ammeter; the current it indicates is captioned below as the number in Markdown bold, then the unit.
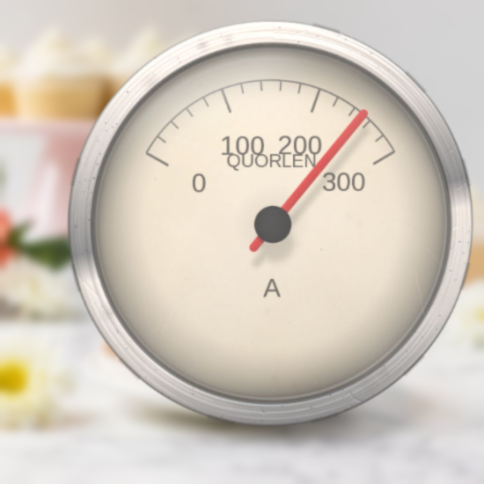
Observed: **250** A
